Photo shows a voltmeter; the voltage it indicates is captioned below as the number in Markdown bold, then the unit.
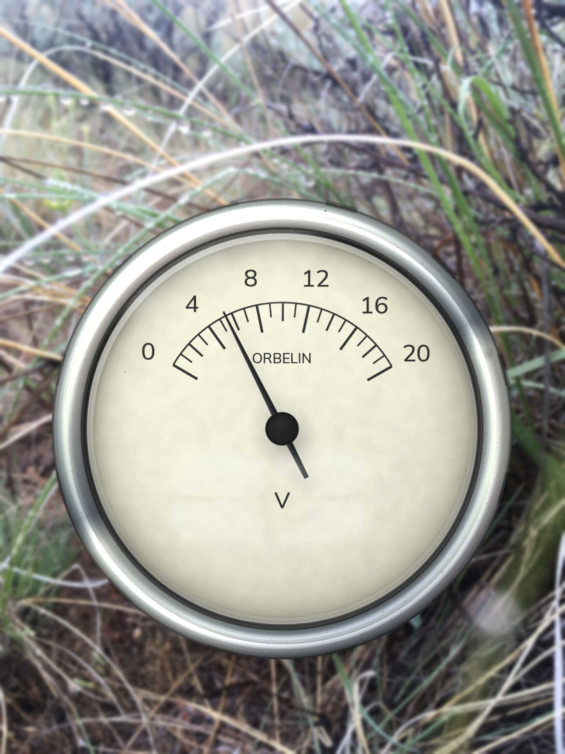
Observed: **5.5** V
